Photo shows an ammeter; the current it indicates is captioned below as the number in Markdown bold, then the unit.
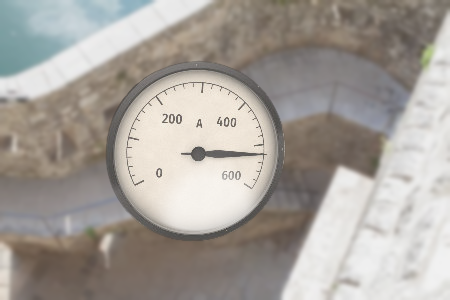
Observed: **520** A
